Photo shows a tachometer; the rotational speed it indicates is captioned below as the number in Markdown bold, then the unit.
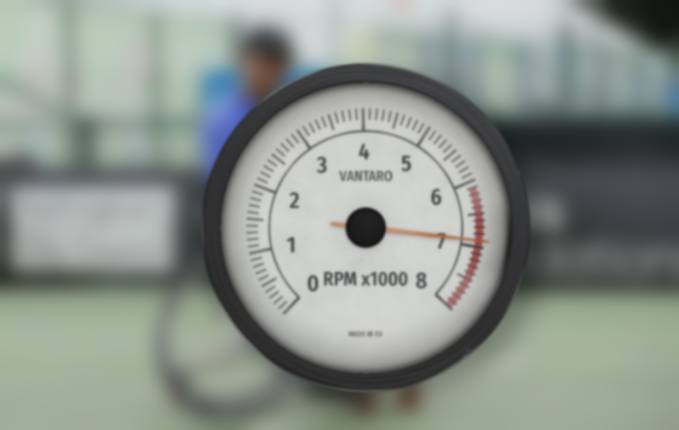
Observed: **6900** rpm
